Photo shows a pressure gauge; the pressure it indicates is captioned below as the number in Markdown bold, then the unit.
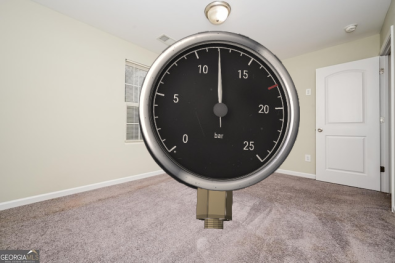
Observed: **12** bar
